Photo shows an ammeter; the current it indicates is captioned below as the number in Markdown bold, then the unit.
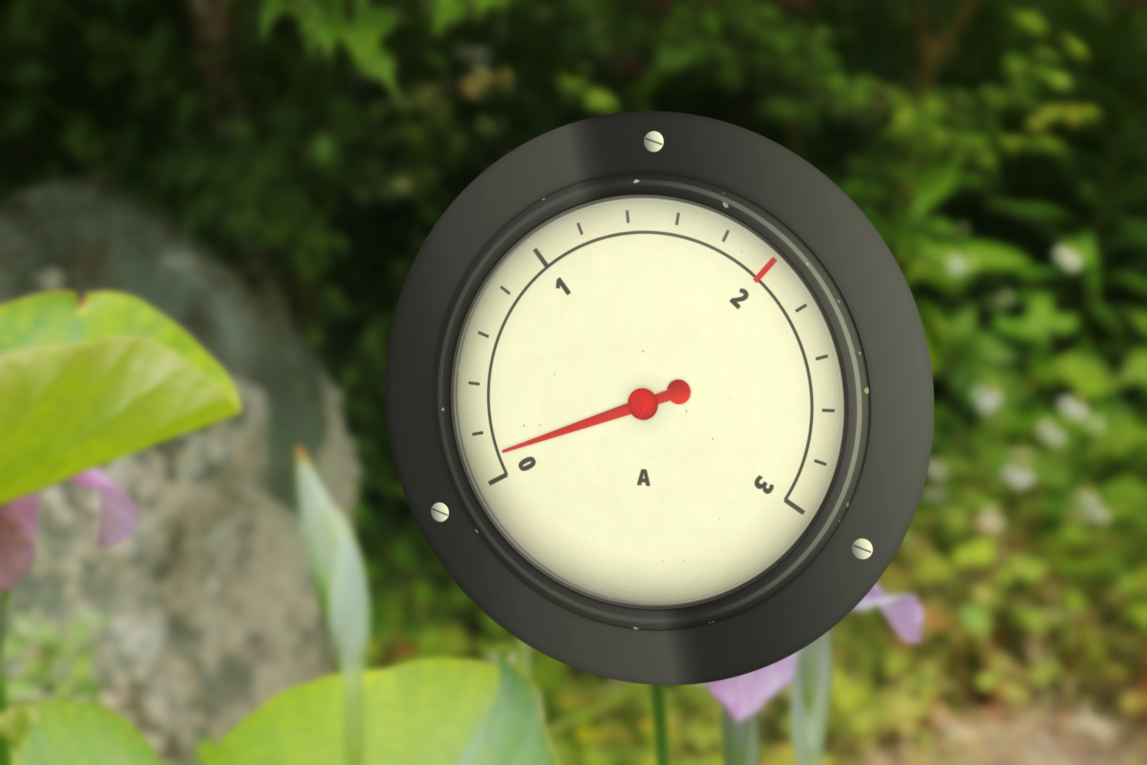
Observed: **0.1** A
